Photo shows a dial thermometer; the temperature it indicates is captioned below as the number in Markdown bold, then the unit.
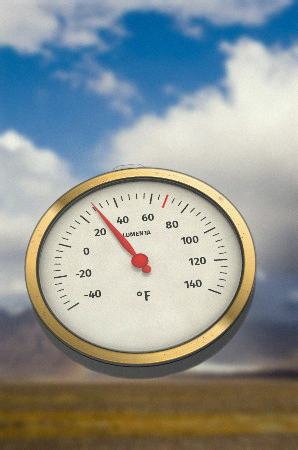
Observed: **28** °F
